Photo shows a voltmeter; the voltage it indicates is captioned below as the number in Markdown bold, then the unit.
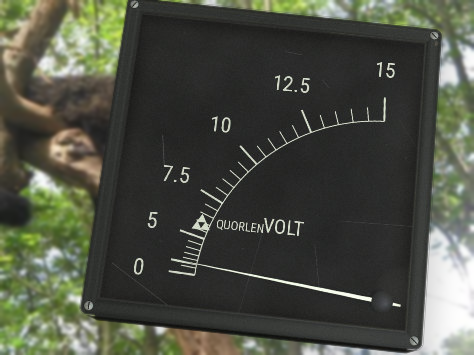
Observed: **2.5** V
